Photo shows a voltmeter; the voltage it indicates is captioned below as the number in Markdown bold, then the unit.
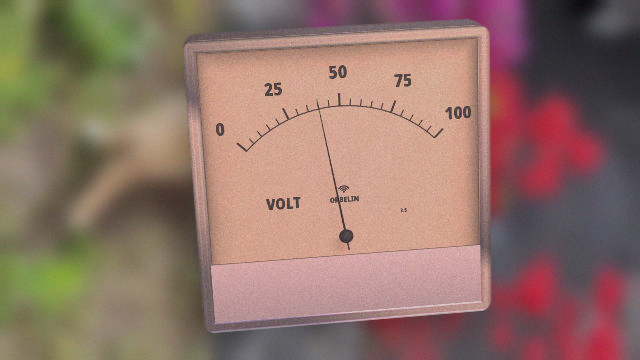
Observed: **40** V
